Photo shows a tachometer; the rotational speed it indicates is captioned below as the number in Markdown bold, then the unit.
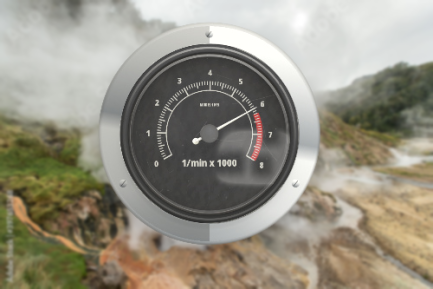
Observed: **6000** rpm
